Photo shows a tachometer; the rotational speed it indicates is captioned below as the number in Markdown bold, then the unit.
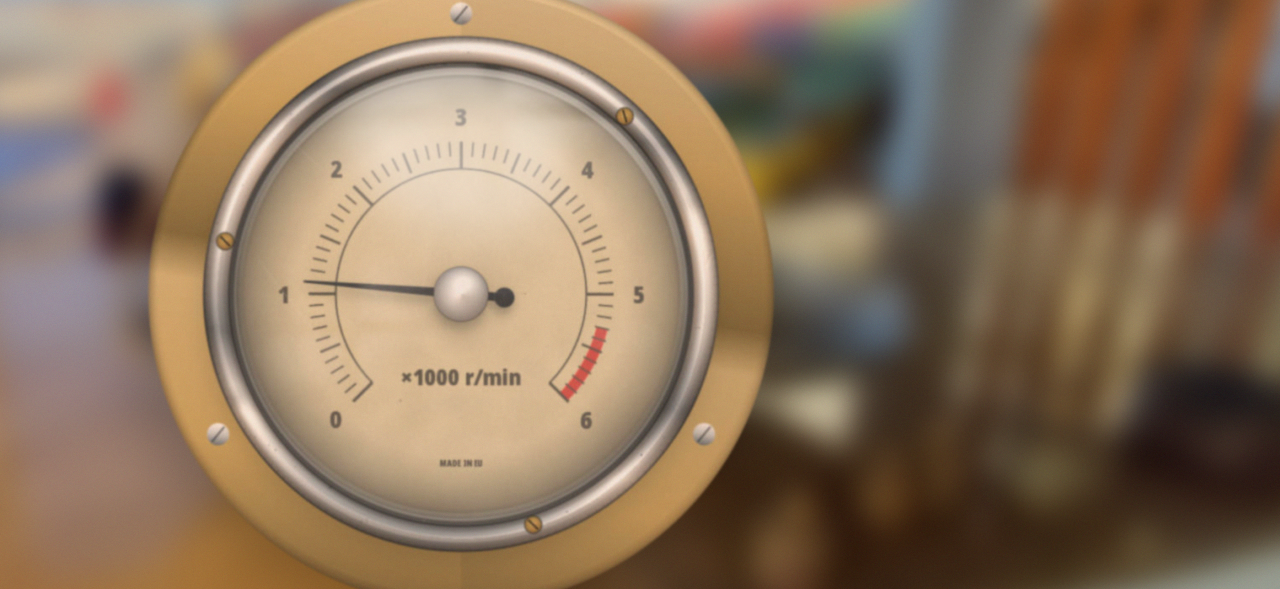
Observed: **1100** rpm
